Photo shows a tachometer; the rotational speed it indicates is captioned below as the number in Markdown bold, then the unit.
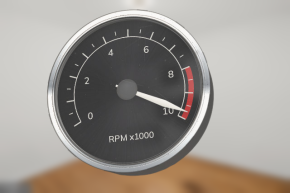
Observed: **9750** rpm
